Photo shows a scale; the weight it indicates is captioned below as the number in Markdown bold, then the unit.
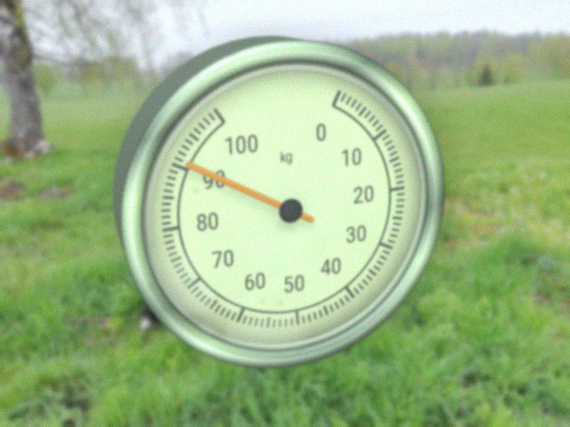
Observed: **91** kg
